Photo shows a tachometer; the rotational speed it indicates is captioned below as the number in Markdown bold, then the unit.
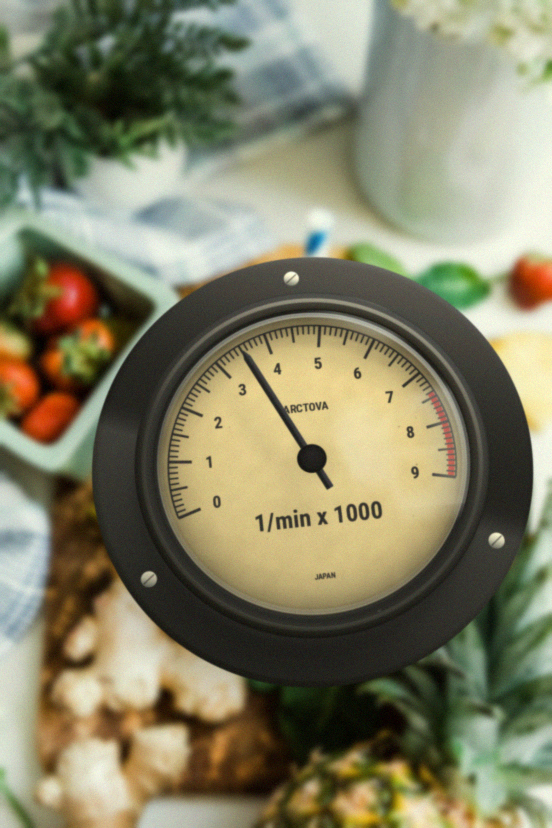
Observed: **3500** rpm
